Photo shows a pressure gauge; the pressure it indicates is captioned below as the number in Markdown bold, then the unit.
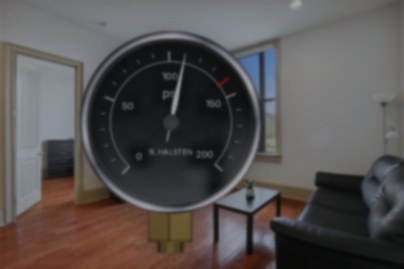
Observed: **110** psi
